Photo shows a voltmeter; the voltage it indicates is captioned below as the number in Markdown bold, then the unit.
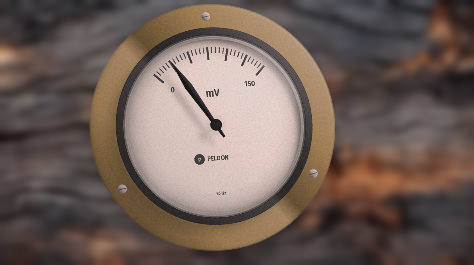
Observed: **25** mV
